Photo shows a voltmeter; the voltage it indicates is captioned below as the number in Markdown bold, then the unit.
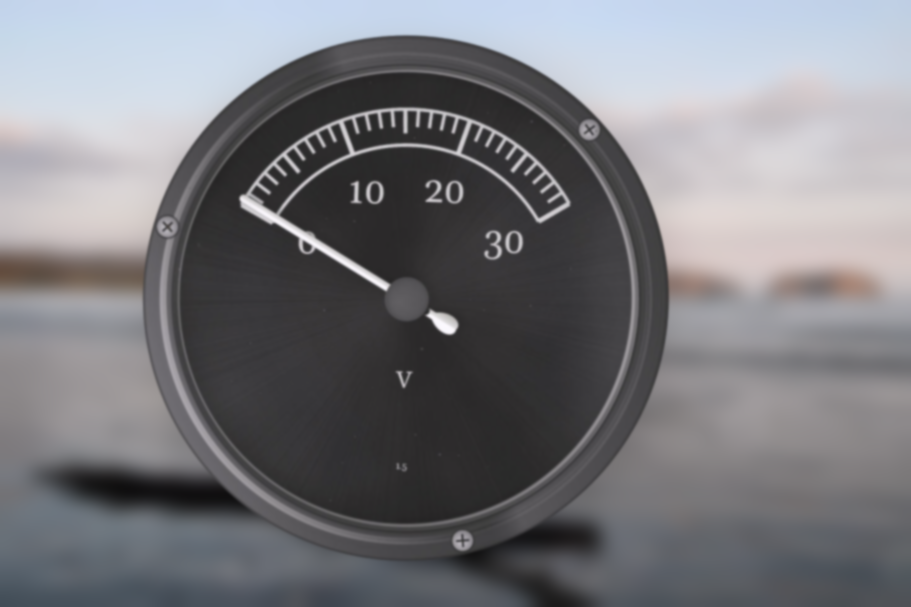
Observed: **0.5** V
